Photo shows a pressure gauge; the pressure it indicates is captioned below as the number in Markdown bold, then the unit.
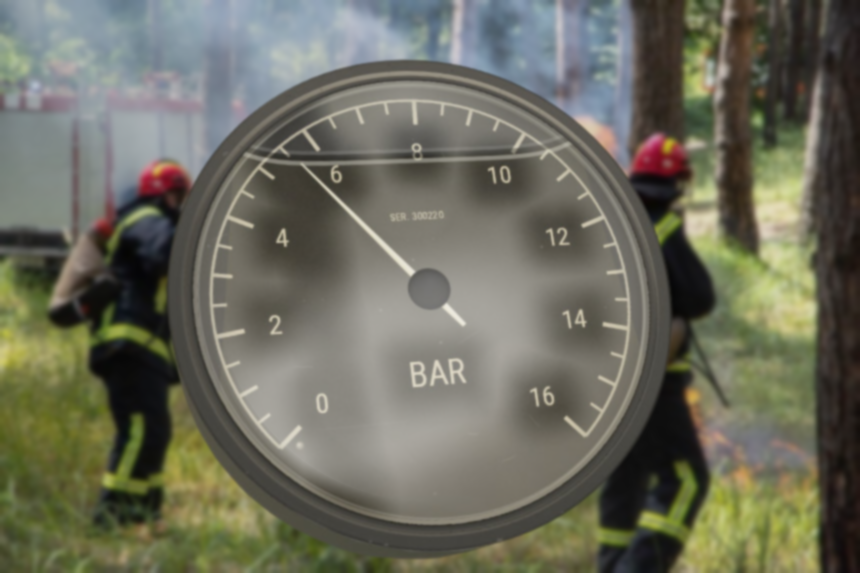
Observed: **5.5** bar
